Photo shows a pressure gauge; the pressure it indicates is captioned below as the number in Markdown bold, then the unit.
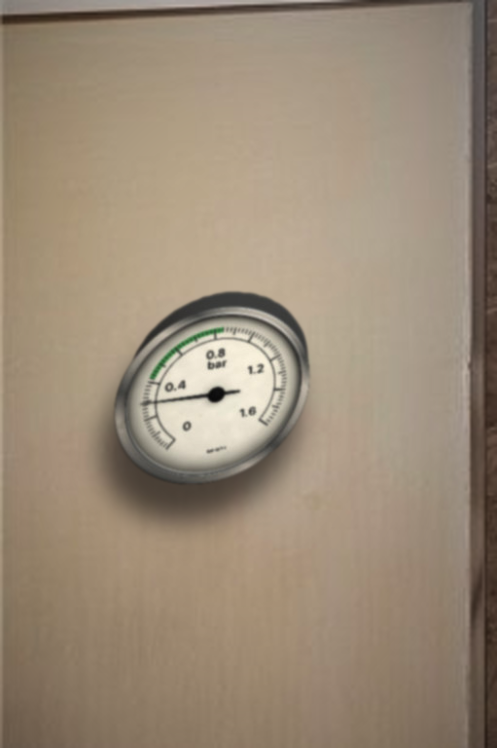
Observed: **0.3** bar
